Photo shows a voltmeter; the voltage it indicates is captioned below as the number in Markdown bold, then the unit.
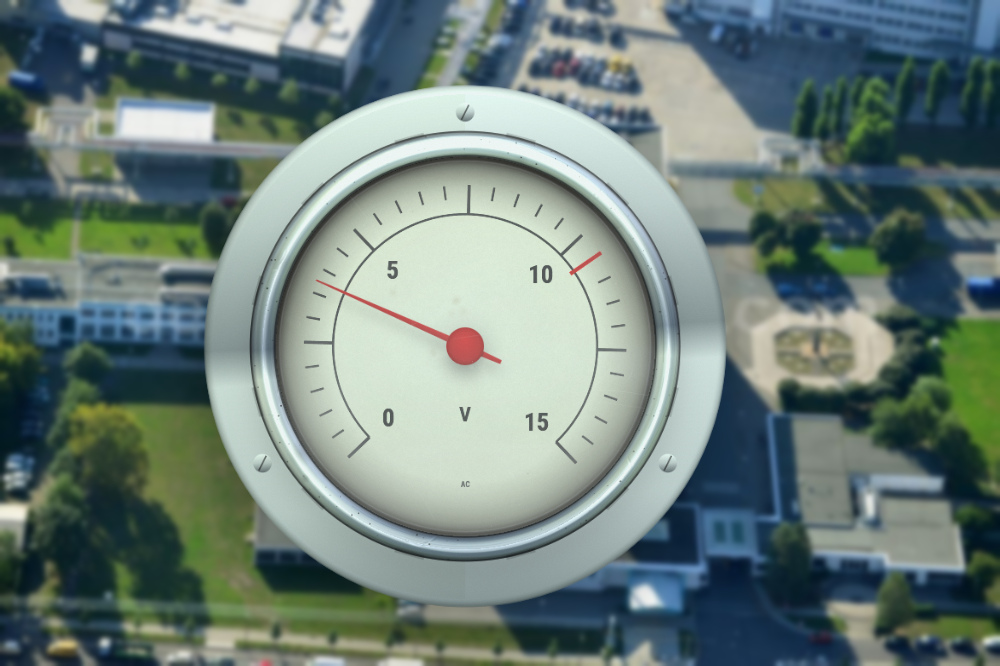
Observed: **3.75** V
